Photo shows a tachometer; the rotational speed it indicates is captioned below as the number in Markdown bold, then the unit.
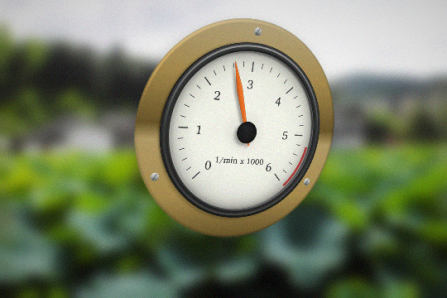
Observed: **2600** rpm
